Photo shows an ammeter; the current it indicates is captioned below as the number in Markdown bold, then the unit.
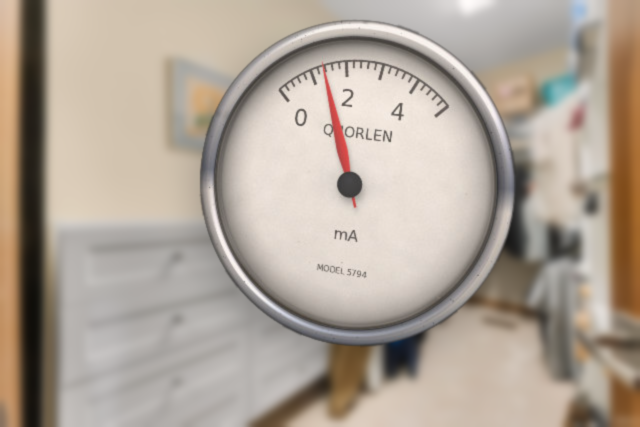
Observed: **1.4** mA
